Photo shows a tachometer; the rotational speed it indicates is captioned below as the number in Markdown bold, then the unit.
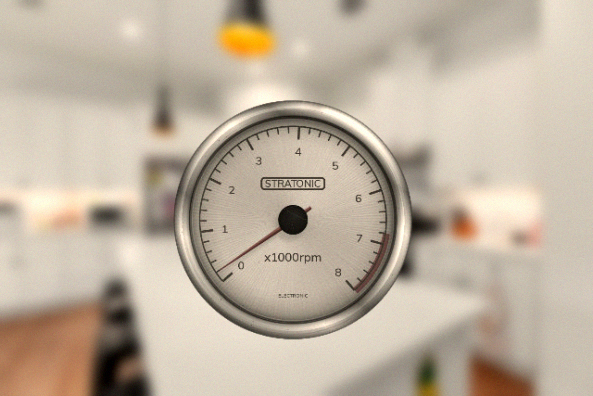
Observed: **200** rpm
